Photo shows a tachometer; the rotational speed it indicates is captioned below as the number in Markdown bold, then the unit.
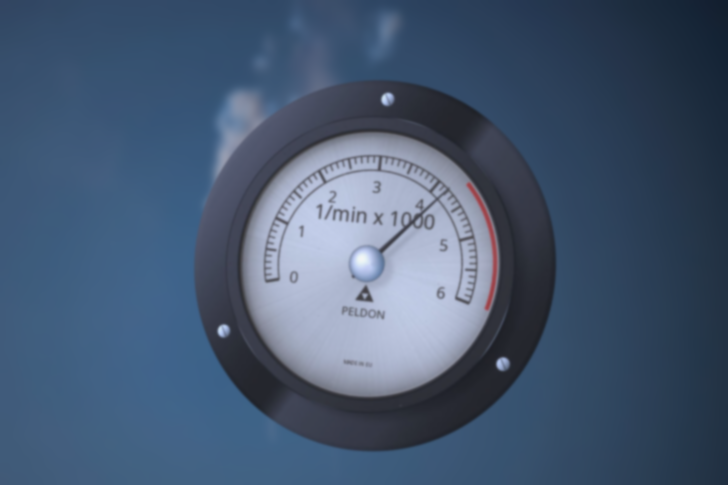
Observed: **4200** rpm
